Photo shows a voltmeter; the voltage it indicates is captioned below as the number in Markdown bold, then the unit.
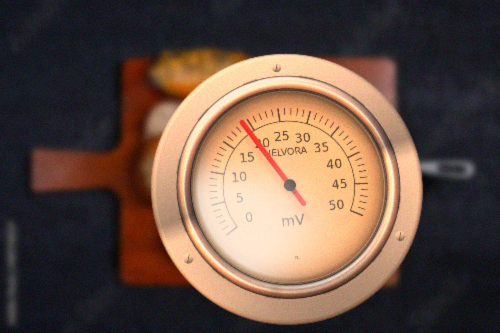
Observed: **19** mV
